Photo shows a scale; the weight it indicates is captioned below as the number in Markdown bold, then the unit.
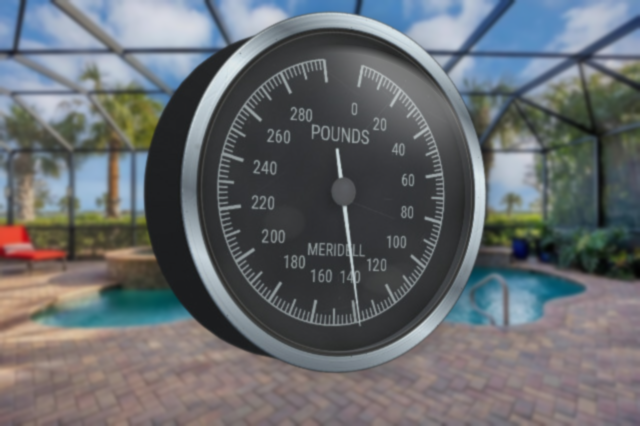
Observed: **140** lb
